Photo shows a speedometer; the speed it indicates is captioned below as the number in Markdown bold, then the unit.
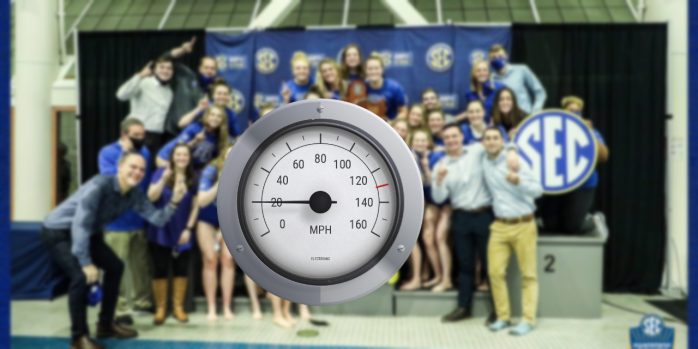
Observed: **20** mph
